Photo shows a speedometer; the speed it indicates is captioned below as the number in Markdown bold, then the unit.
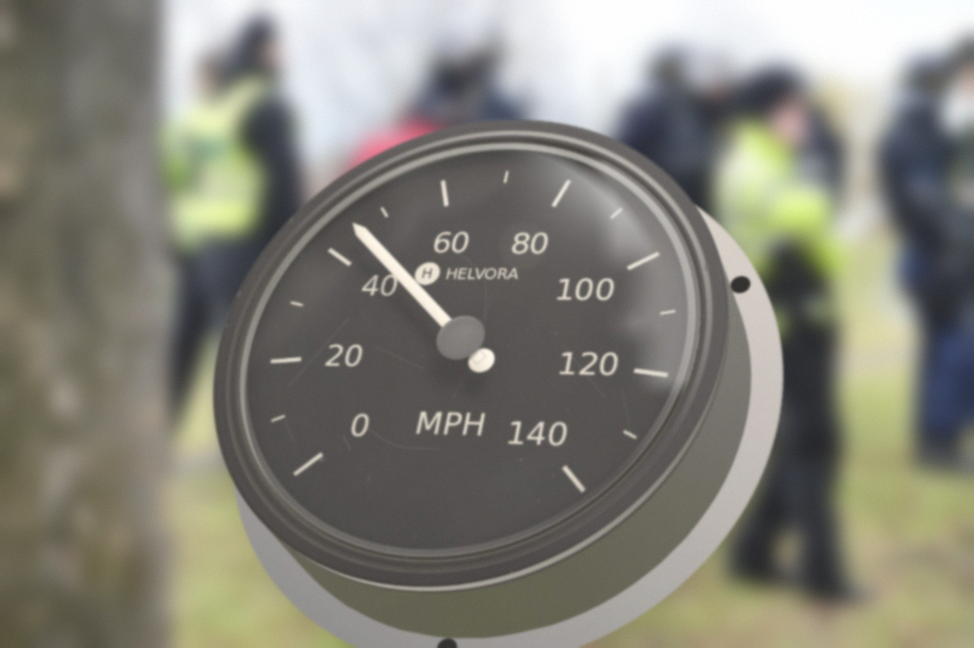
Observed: **45** mph
